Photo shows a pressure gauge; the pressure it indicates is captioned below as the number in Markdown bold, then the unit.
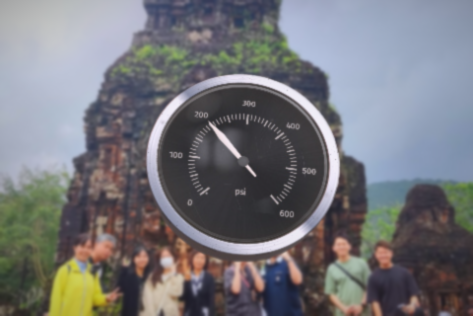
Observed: **200** psi
